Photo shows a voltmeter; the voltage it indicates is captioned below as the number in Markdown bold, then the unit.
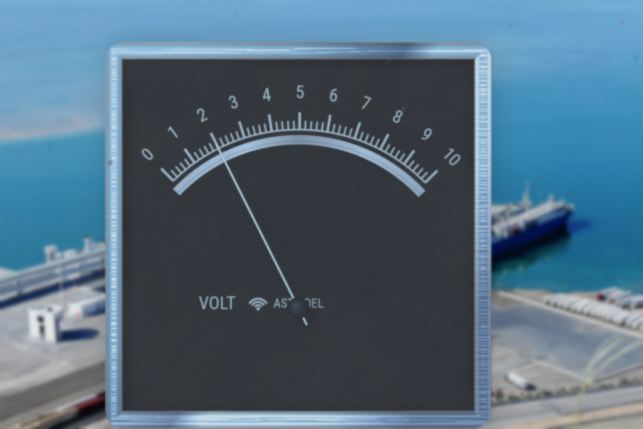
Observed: **2** V
